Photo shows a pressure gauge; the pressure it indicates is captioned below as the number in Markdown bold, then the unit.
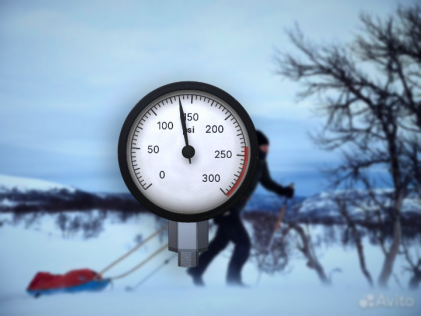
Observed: **135** psi
